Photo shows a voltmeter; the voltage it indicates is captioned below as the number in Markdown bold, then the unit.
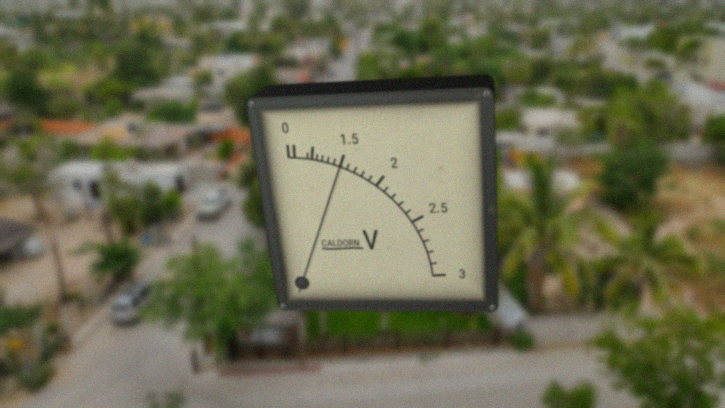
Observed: **1.5** V
